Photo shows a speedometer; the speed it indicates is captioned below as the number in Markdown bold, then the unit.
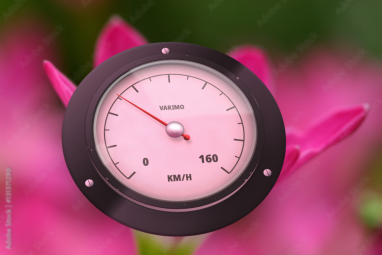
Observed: **50** km/h
